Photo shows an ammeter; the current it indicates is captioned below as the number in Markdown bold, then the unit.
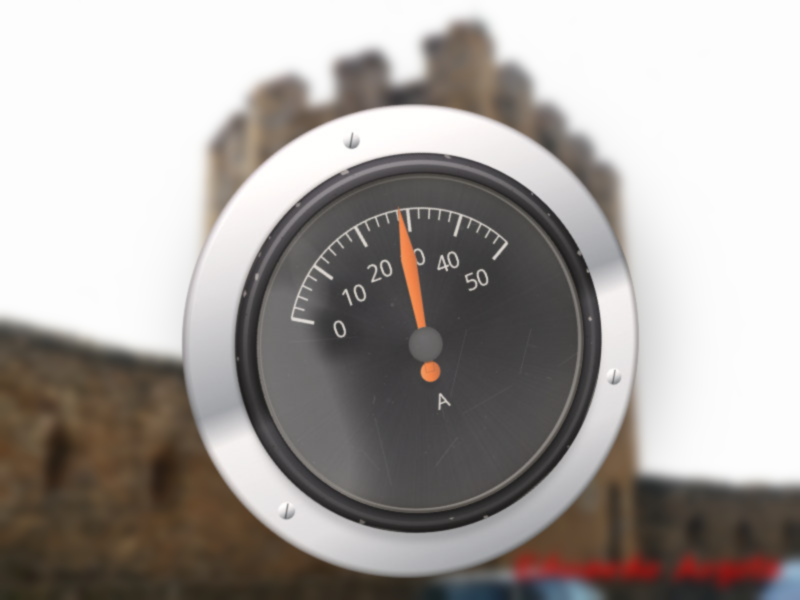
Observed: **28** A
